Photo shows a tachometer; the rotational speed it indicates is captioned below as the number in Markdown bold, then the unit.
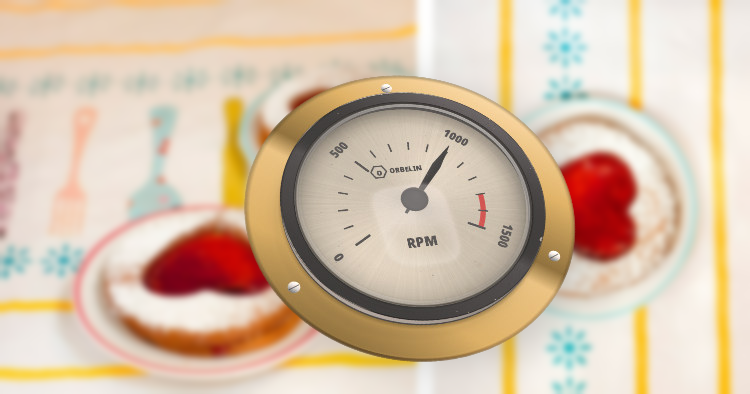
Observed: **1000** rpm
